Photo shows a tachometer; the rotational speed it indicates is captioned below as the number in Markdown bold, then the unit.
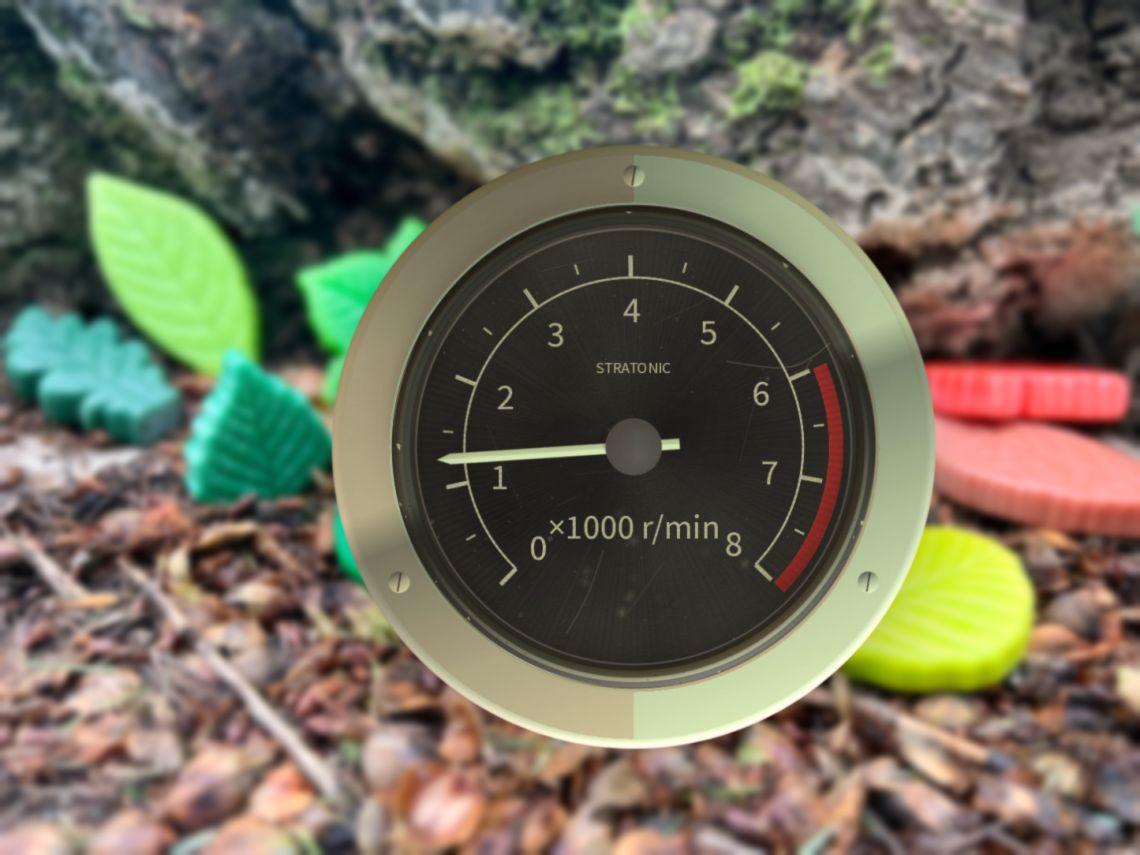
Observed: **1250** rpm
